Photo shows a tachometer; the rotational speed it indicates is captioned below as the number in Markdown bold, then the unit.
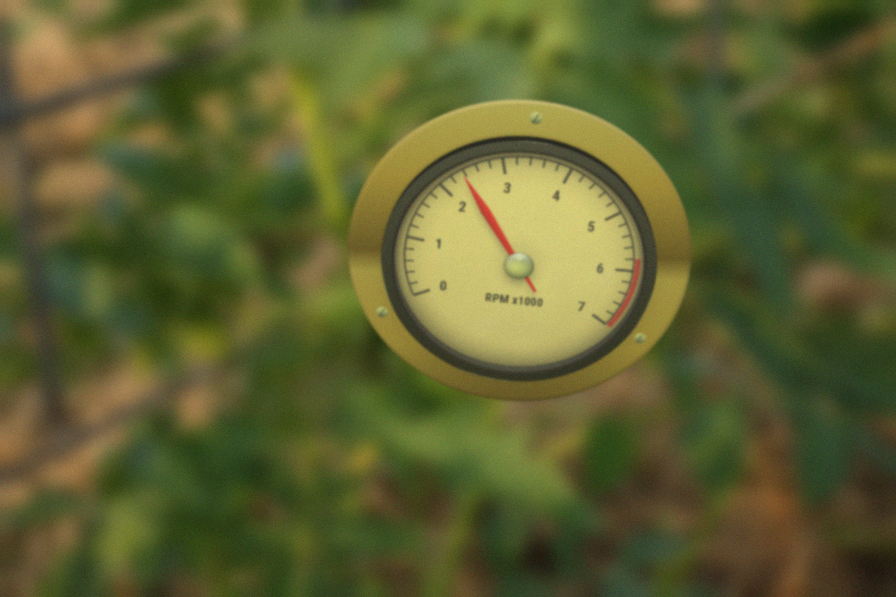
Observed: **2400** rpm
